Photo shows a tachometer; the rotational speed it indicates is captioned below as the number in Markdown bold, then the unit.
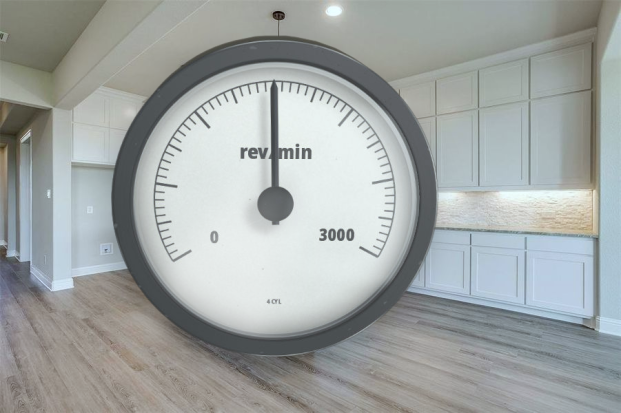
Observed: **1500** rpm
